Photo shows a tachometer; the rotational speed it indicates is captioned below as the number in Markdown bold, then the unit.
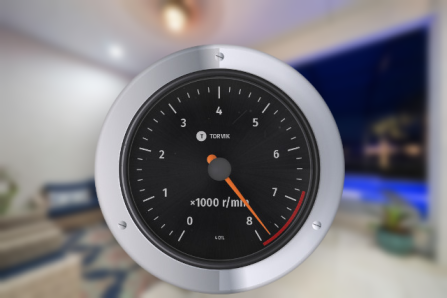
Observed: **7800** rpm
